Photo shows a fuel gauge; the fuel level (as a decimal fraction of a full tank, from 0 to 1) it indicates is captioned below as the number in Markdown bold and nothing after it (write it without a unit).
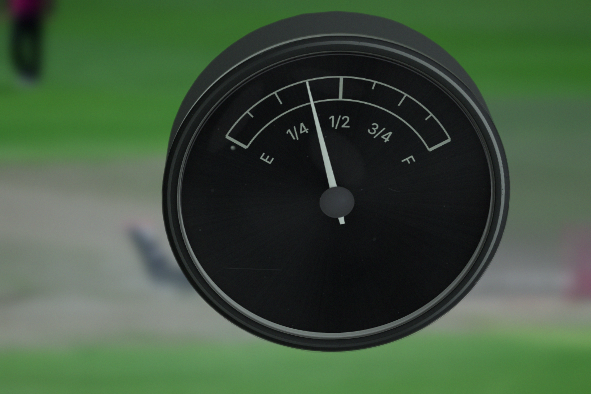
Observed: **0.375**
